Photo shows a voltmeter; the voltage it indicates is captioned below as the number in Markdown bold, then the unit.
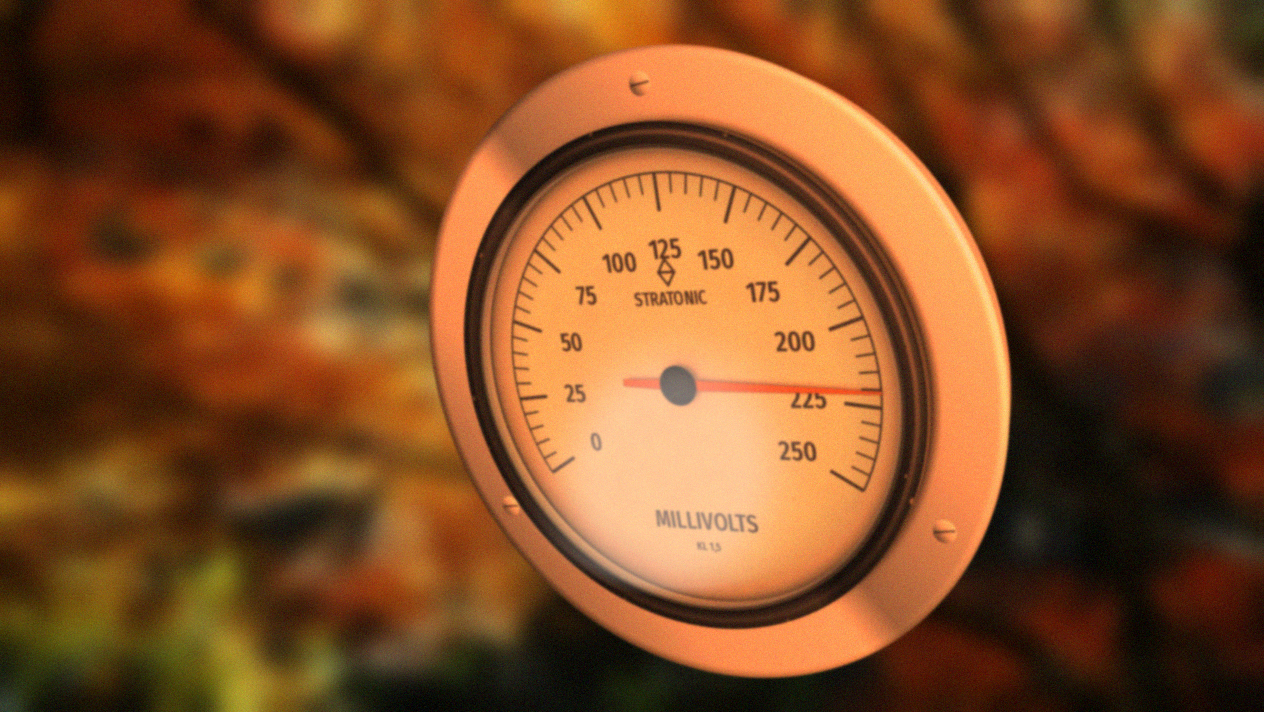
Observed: **220** mV
